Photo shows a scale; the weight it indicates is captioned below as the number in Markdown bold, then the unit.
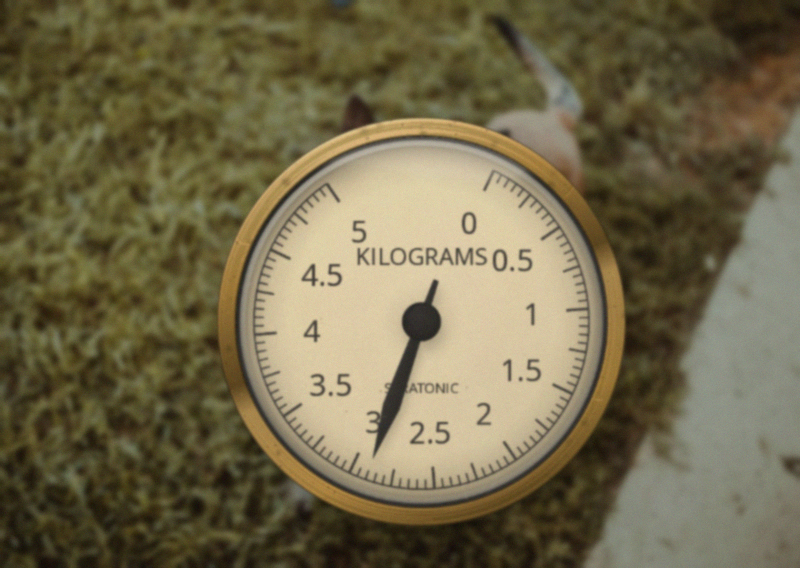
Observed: **2.9** kg
